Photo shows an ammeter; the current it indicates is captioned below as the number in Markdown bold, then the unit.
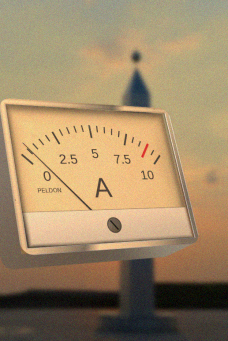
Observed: **0.5** A
